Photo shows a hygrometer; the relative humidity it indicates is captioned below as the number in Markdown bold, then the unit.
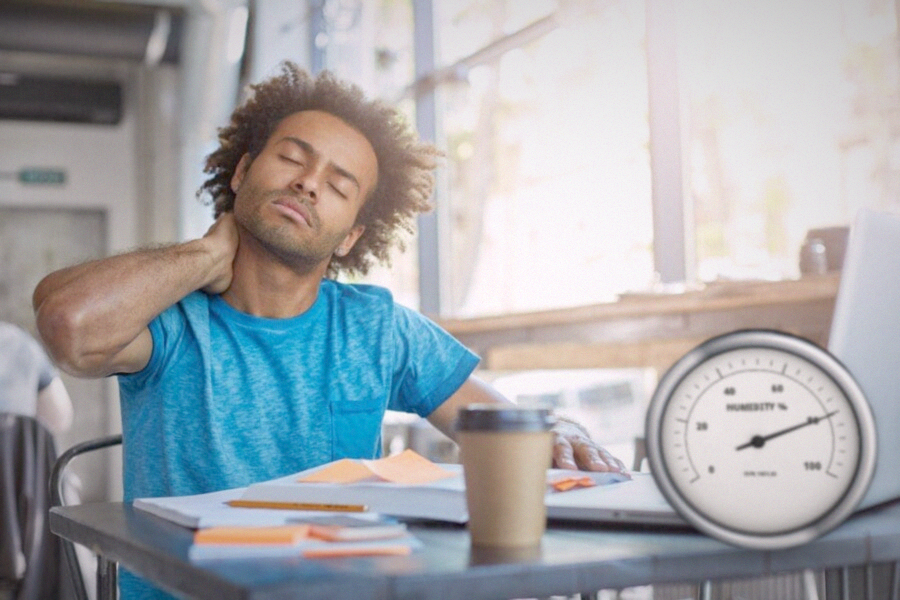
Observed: **80** %
